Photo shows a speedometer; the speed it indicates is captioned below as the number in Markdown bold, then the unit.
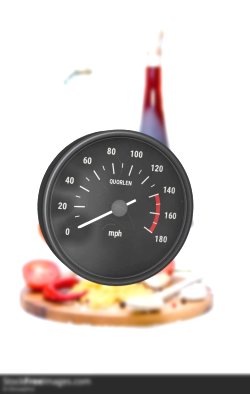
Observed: **0** mph
